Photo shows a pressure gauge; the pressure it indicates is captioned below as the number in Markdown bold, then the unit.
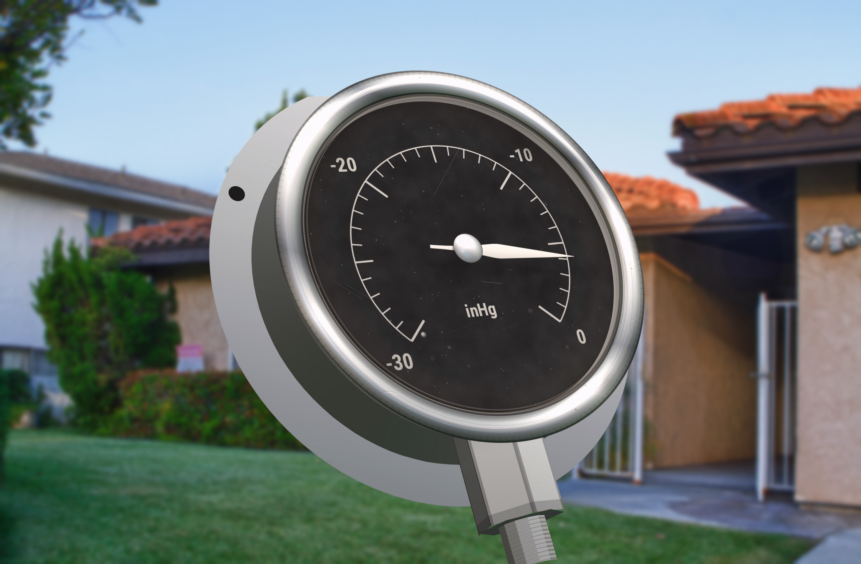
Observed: **-4** inHg
